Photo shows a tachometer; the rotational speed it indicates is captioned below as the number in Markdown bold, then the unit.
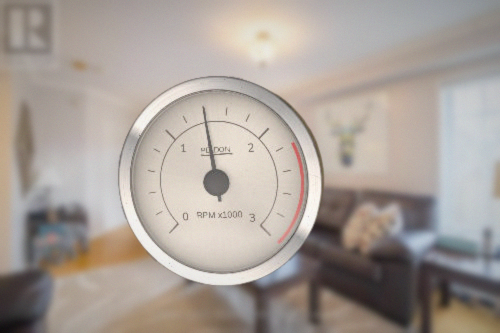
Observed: **1400** rpm
